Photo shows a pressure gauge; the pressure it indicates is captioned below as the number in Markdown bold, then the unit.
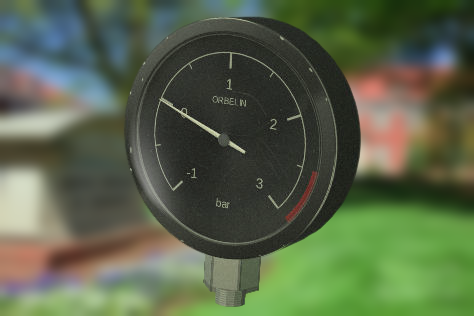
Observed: **0** bar
